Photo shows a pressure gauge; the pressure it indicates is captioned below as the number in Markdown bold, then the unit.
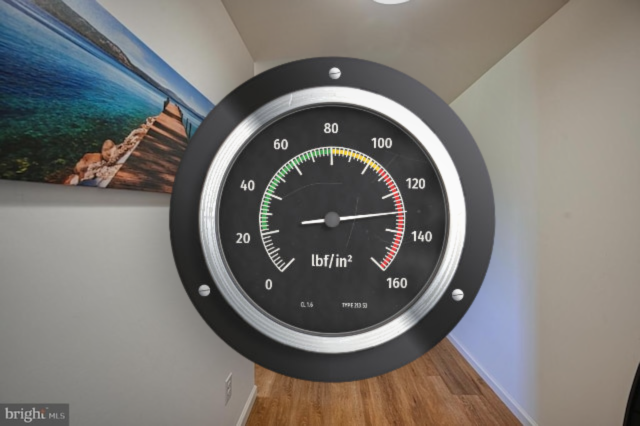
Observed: **130** psi
